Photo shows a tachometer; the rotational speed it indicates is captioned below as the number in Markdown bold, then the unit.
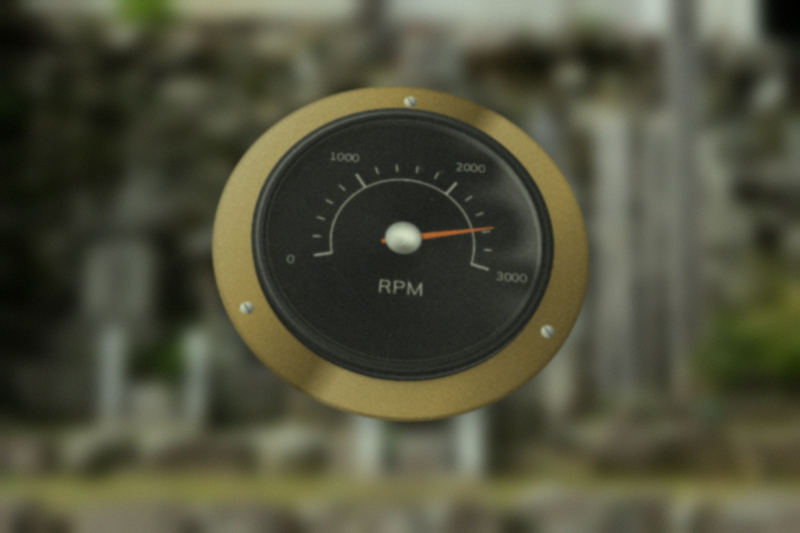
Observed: **2600** rpm
